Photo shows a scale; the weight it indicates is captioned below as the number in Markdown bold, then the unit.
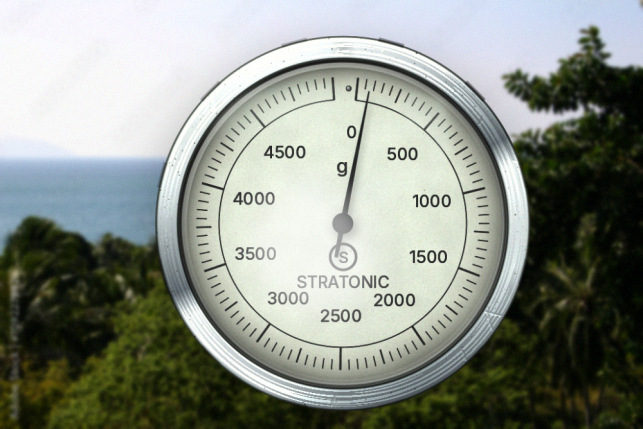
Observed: **75** g
